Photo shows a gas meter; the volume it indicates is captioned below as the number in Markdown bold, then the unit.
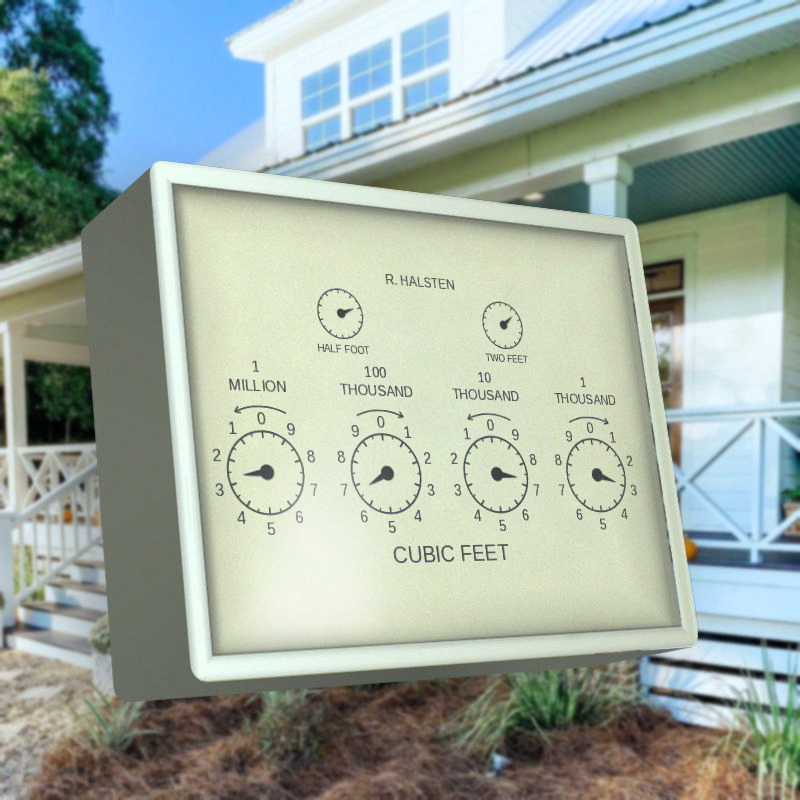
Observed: **267300** ft³
